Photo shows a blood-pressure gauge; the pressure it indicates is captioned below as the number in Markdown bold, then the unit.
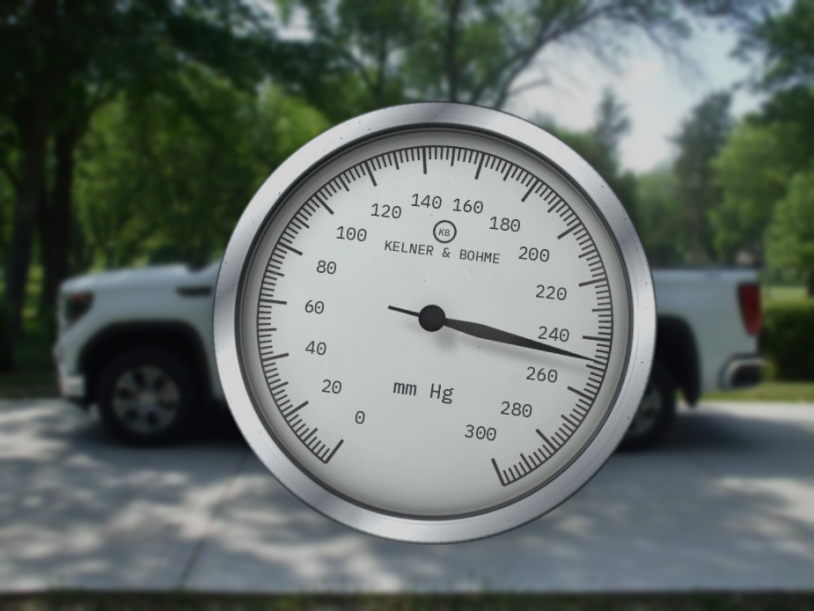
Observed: **248** mmHg
